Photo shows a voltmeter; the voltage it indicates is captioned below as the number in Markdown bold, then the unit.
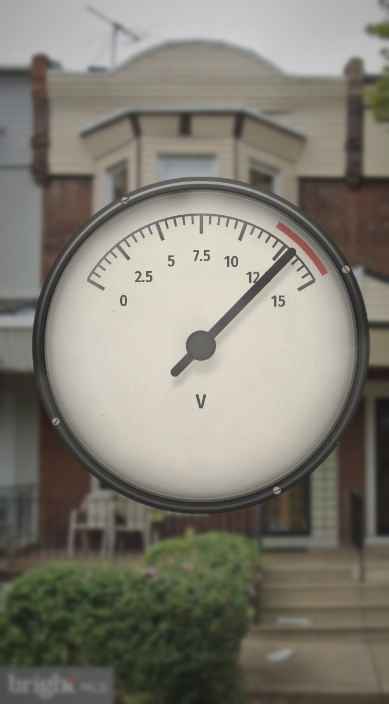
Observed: **13** V
